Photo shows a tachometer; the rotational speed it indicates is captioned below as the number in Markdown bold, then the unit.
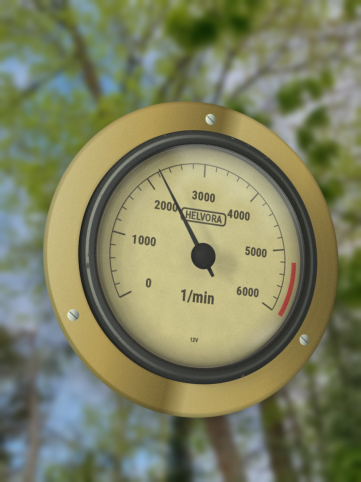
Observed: **2200** rpm
